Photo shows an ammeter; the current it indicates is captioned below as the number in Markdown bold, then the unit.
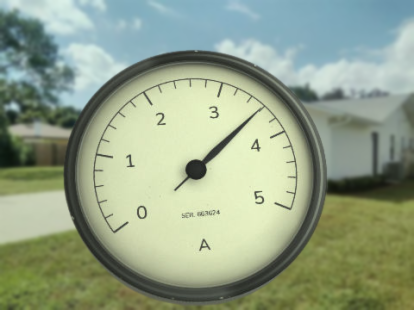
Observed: **3.6** A
